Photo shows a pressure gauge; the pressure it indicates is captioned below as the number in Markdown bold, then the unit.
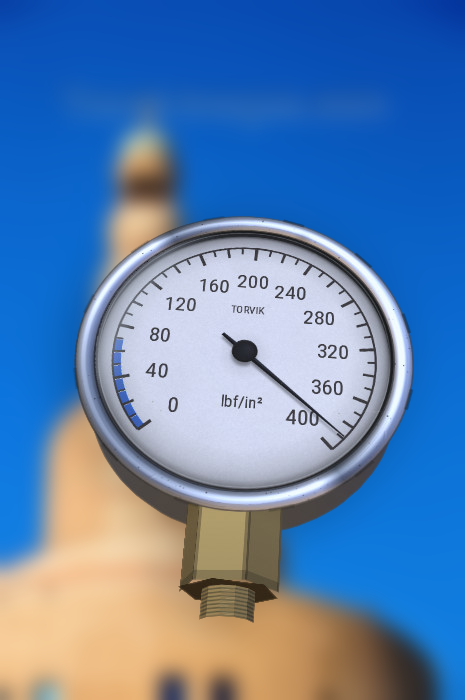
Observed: **390** psi
